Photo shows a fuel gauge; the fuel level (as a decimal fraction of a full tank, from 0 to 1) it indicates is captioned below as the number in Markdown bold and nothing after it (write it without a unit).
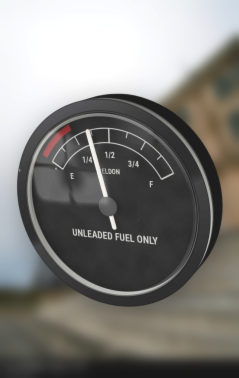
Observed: **0.375**
